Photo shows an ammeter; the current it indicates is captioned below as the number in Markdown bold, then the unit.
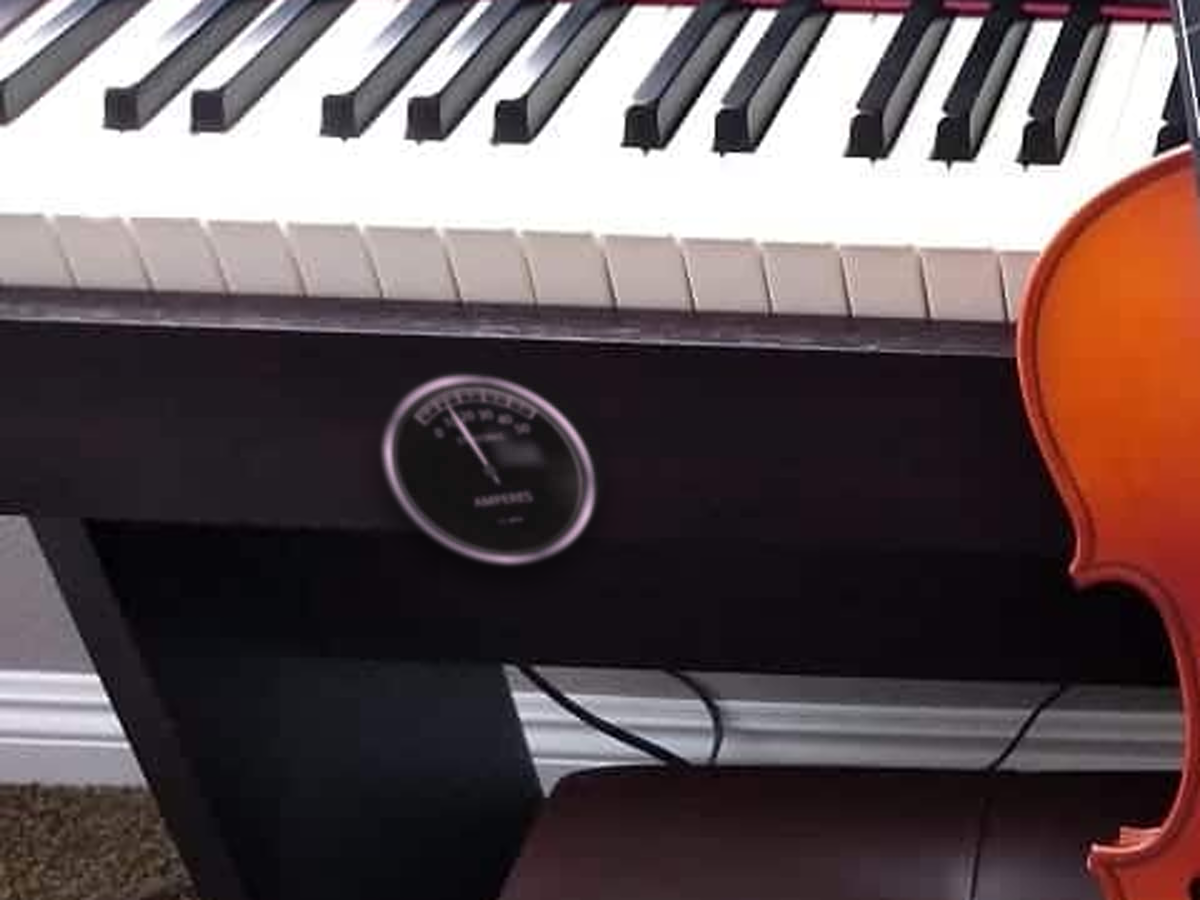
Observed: **15** A
